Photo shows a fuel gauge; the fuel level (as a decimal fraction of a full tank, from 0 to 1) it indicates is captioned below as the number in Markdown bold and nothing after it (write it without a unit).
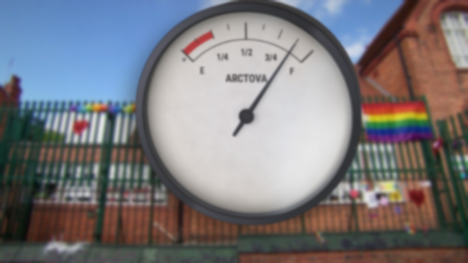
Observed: **0.875**
